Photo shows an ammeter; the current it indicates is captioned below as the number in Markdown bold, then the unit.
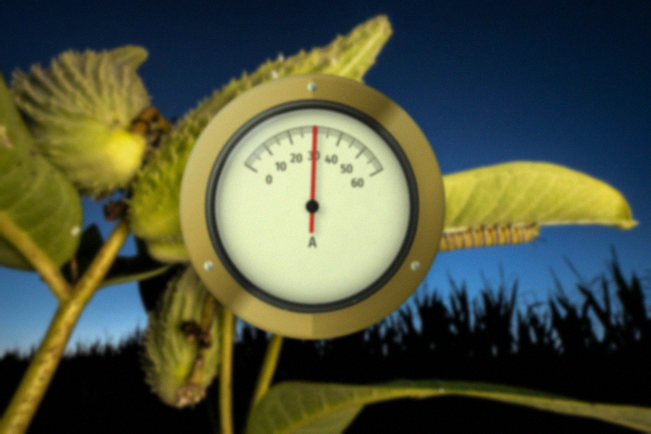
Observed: **30** A
